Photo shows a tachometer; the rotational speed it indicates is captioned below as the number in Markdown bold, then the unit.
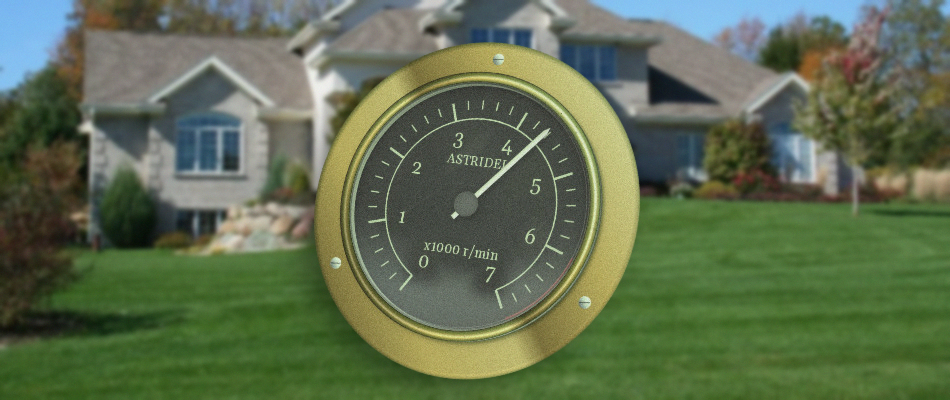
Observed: **4400** rpm
